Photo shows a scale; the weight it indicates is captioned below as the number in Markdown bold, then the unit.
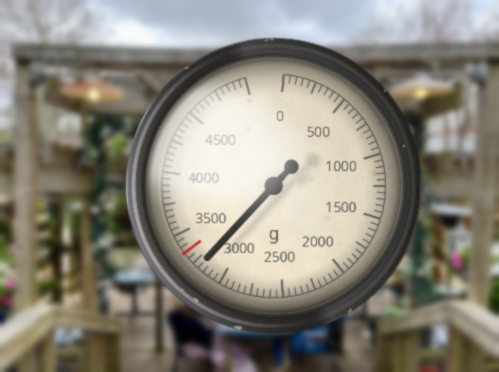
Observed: **3200** g
